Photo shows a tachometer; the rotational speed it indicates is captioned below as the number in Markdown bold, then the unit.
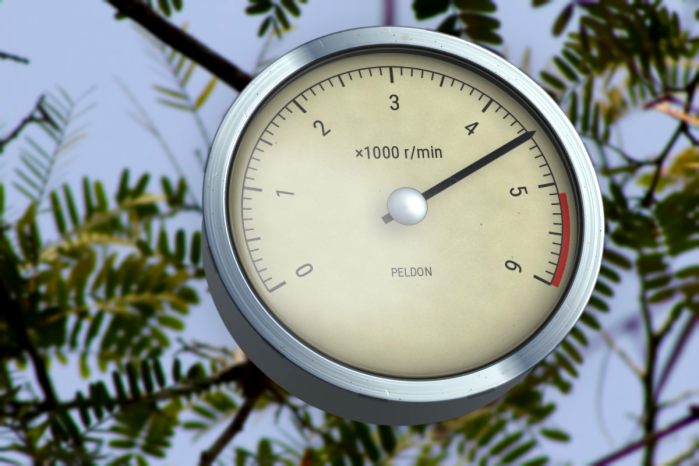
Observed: **4500** rpm
